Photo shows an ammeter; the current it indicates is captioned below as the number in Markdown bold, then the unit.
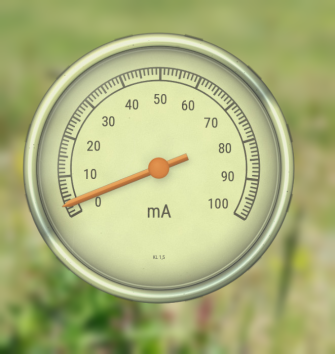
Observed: **3** mA
